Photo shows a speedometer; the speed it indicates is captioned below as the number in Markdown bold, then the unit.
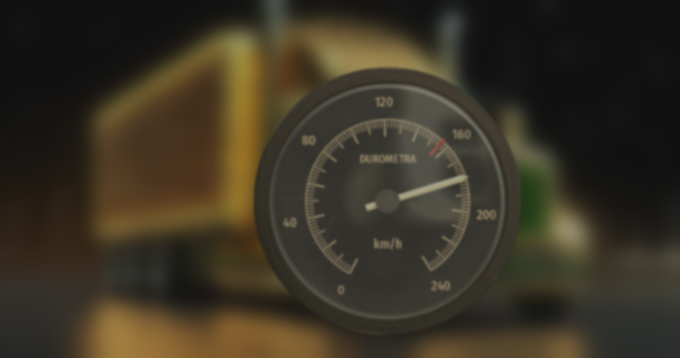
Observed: **180** km/h
